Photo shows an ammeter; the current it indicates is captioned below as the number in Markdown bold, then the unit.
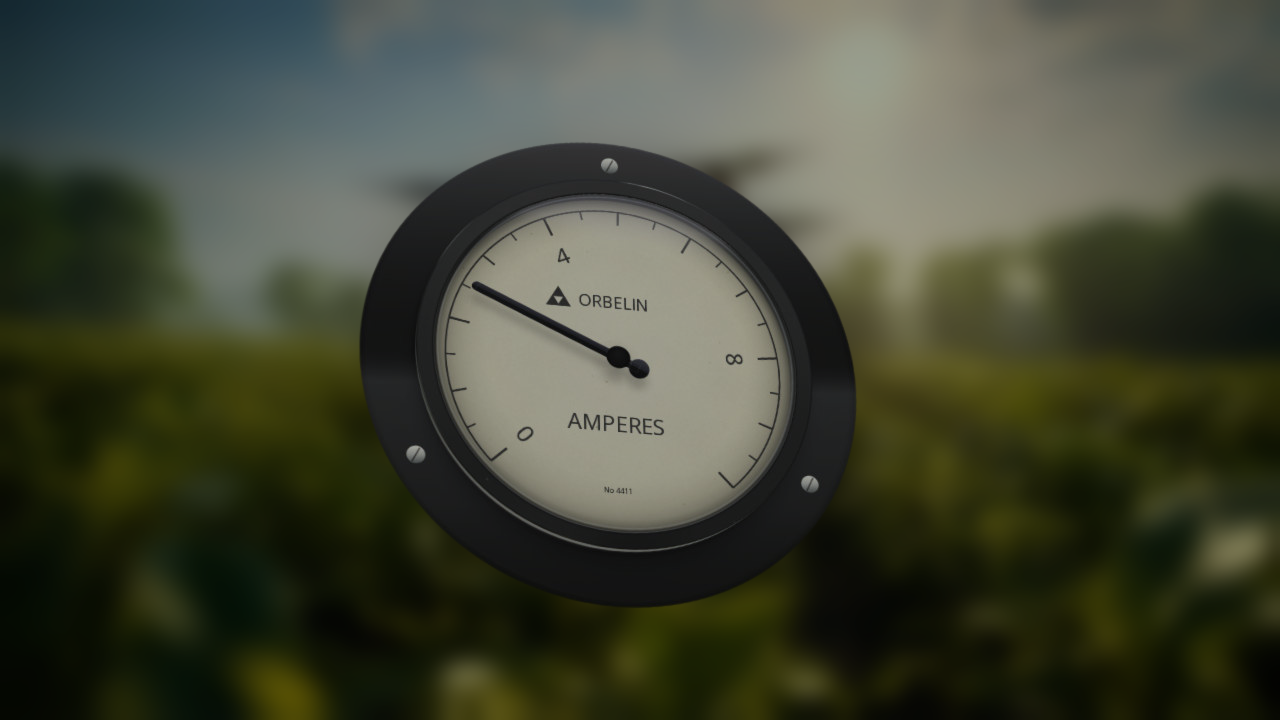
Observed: **2.5** A
